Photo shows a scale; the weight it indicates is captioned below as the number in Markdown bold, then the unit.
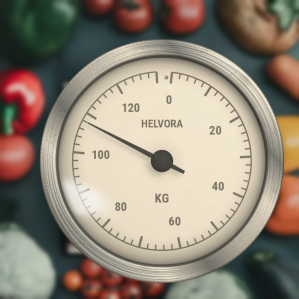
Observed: **108** kg
